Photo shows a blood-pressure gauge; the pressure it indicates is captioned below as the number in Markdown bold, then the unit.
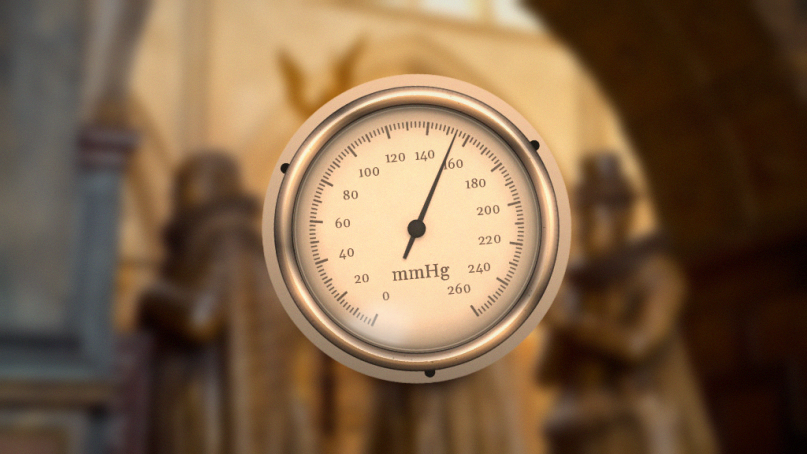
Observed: **154** mmHg
